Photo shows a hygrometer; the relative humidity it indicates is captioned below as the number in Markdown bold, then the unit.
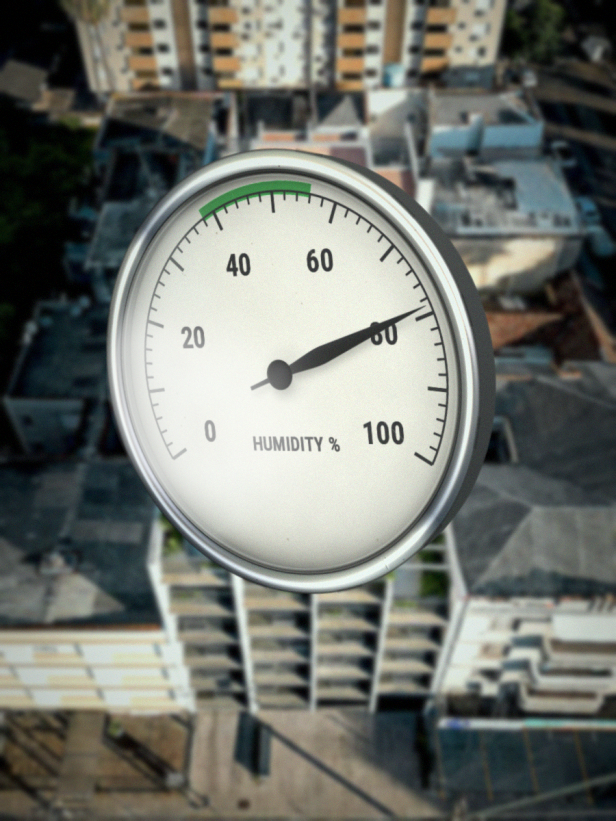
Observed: **79** %
